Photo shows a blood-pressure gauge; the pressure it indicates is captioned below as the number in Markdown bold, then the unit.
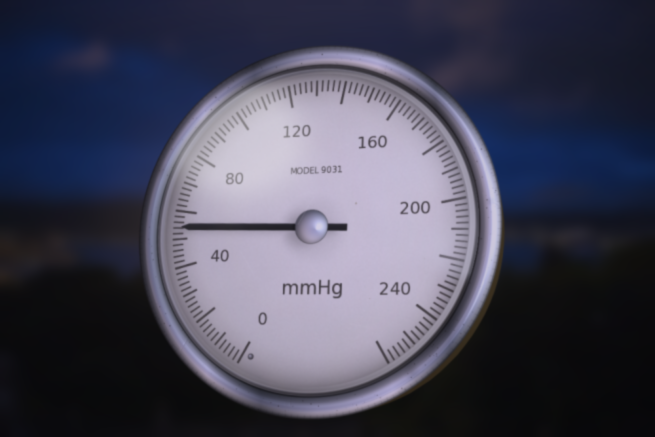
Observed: **54** mmHg
